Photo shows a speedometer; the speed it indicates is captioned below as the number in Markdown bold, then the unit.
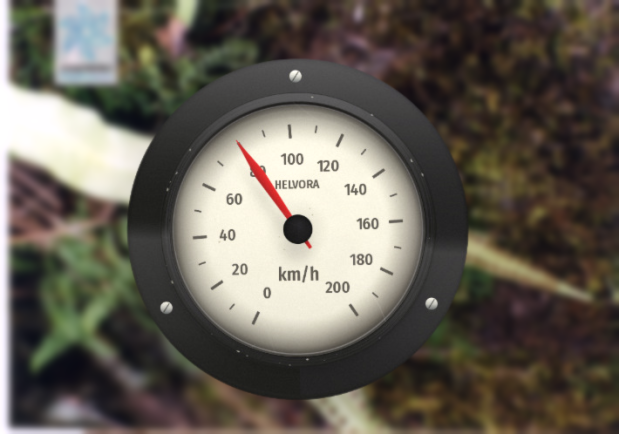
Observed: **80** km/h
